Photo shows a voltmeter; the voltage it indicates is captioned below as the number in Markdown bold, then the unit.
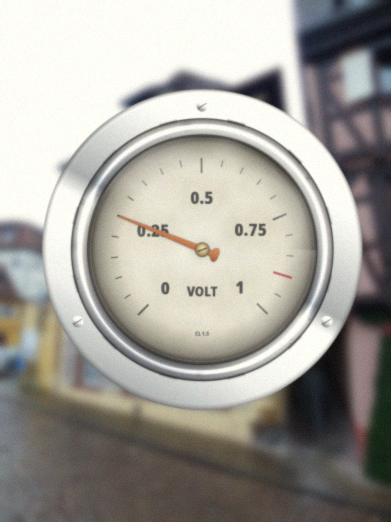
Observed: **0.25** V
